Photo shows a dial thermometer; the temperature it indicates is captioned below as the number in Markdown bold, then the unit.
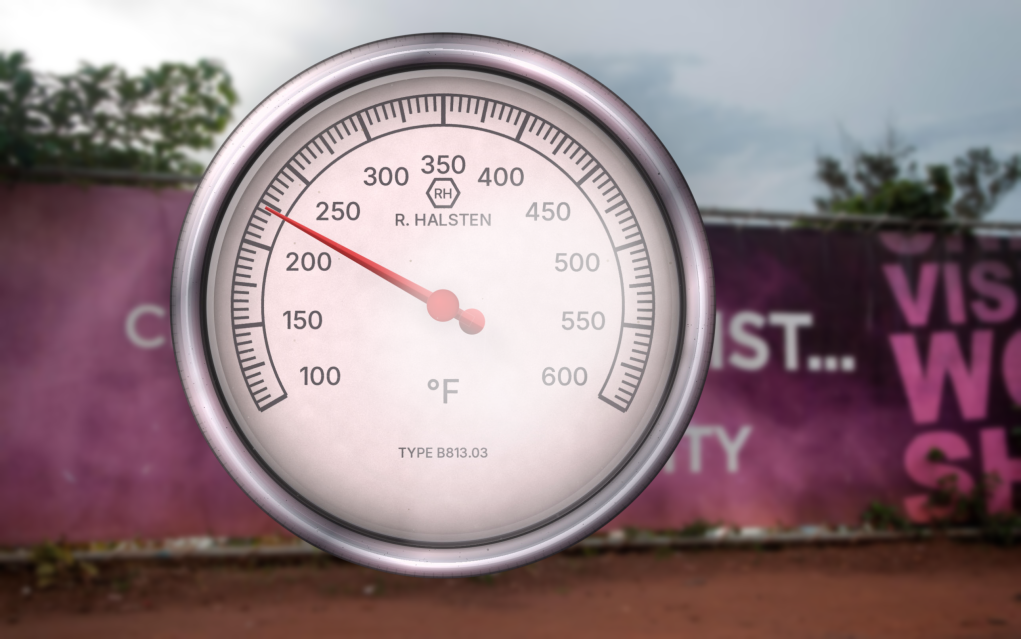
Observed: **222.5** °F
